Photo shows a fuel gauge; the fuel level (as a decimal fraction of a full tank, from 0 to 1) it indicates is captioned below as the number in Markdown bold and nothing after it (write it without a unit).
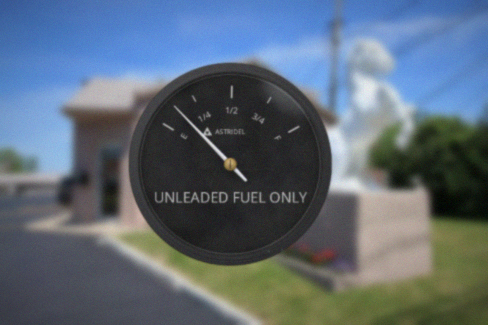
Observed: **0.125**
